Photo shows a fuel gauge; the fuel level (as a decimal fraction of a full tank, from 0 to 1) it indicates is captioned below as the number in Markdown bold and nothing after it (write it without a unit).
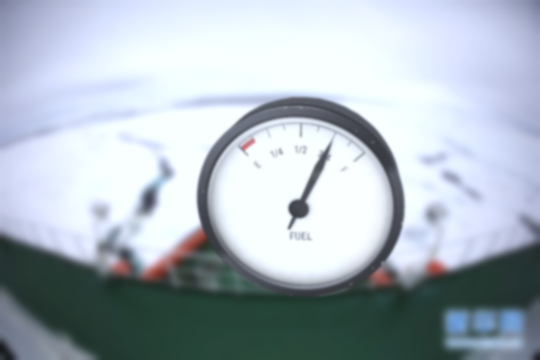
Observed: **0.75**
